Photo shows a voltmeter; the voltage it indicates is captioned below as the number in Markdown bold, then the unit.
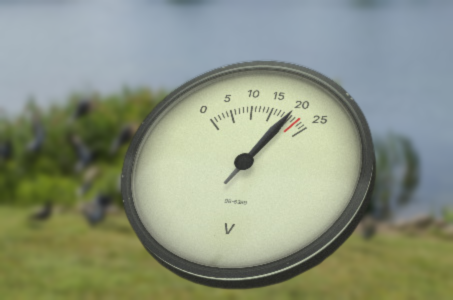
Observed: **20** V
